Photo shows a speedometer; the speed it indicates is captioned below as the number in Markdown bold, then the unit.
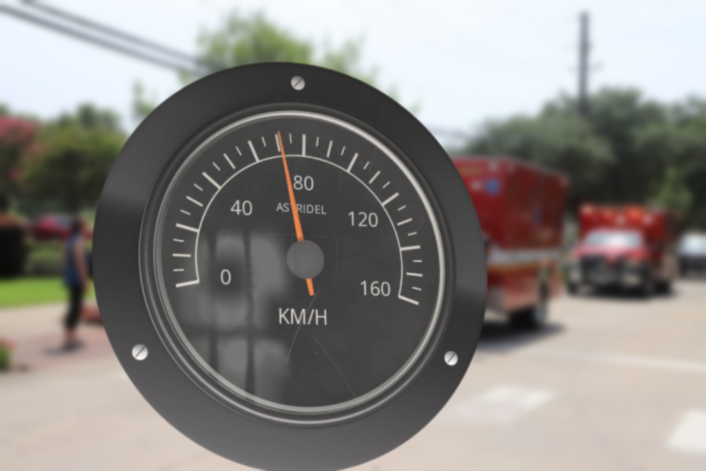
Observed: **70** km/h
